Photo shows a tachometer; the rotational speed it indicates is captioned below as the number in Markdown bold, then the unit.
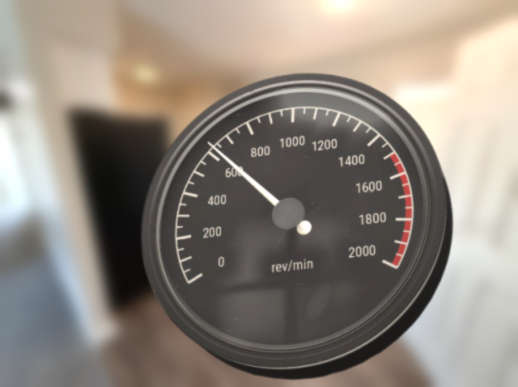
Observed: **625** rpm
